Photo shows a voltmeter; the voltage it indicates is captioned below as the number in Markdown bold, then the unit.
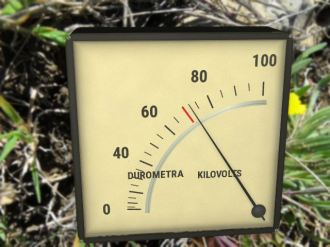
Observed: **72.5** kV
